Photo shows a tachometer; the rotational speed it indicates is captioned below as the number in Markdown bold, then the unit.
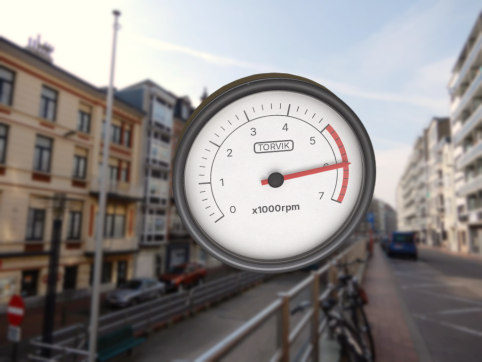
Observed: **6000** rpm
